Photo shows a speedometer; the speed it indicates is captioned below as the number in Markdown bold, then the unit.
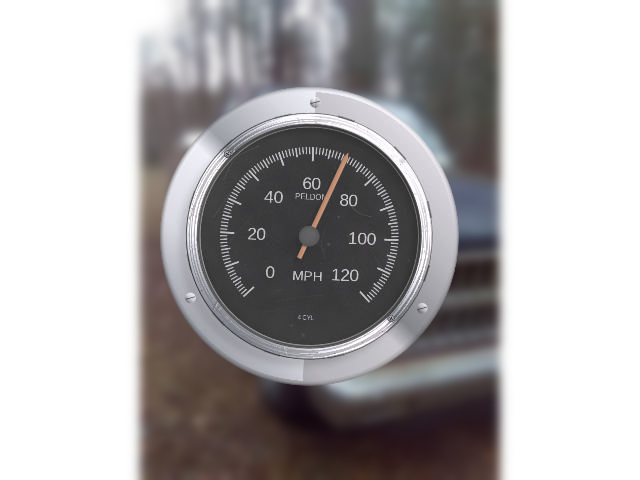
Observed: **70** mph
